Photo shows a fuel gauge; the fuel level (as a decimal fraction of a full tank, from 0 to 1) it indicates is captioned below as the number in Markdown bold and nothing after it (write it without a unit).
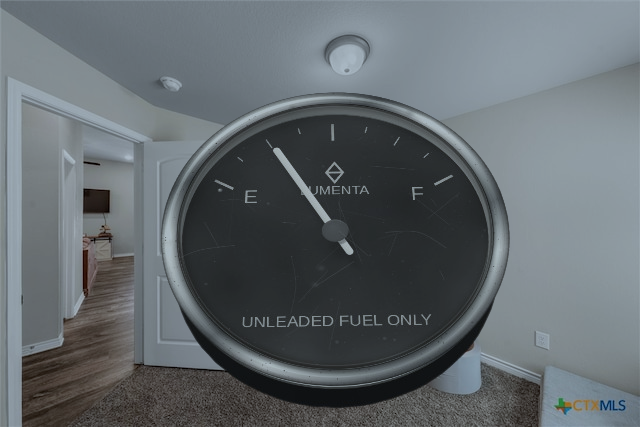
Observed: **0.25**
